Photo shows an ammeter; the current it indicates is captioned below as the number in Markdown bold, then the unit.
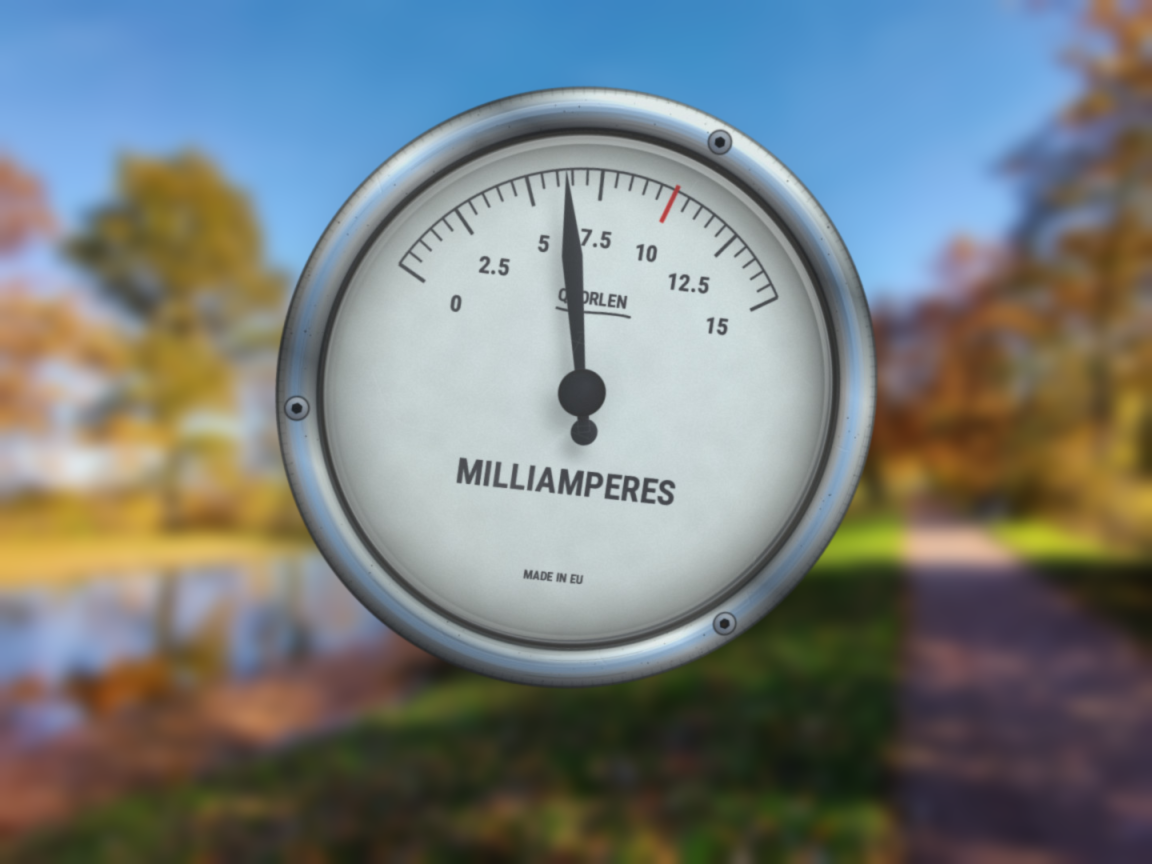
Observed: **6.25** mA
